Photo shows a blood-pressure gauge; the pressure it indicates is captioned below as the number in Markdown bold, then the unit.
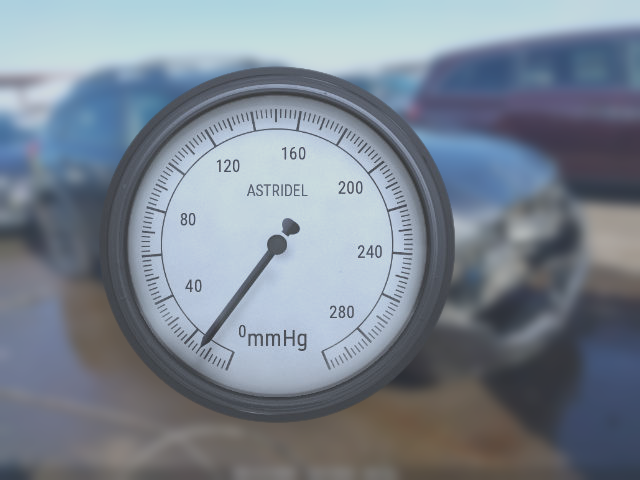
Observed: **14** mmHg
